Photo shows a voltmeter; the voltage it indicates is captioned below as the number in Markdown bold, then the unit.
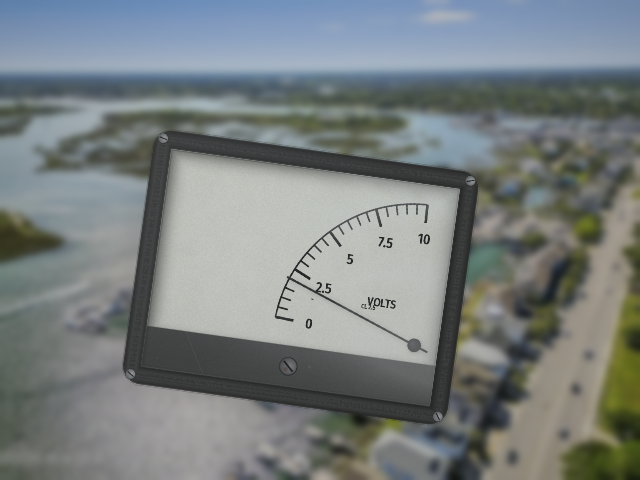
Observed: **2** V
